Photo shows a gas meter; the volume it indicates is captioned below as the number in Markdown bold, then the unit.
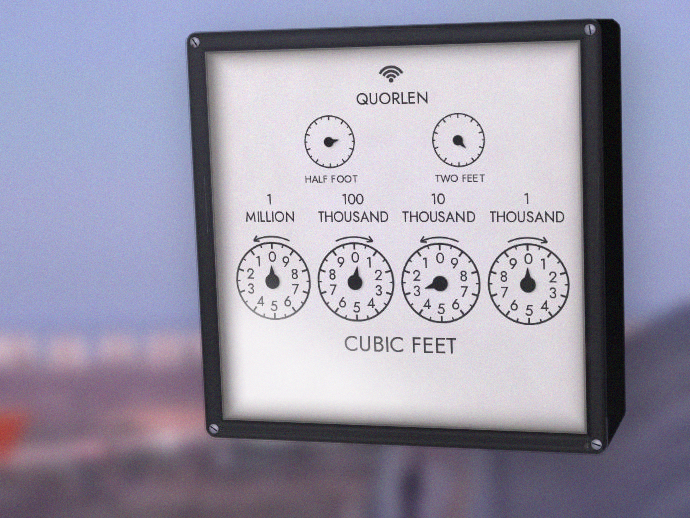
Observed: **3000** ft³
